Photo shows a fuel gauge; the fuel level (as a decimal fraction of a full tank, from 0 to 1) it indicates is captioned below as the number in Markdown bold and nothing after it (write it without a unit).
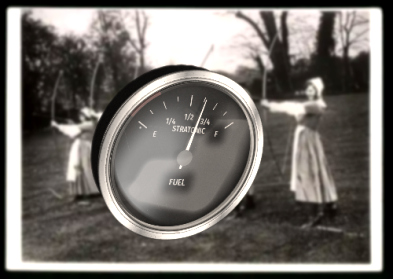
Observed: **0.625**
